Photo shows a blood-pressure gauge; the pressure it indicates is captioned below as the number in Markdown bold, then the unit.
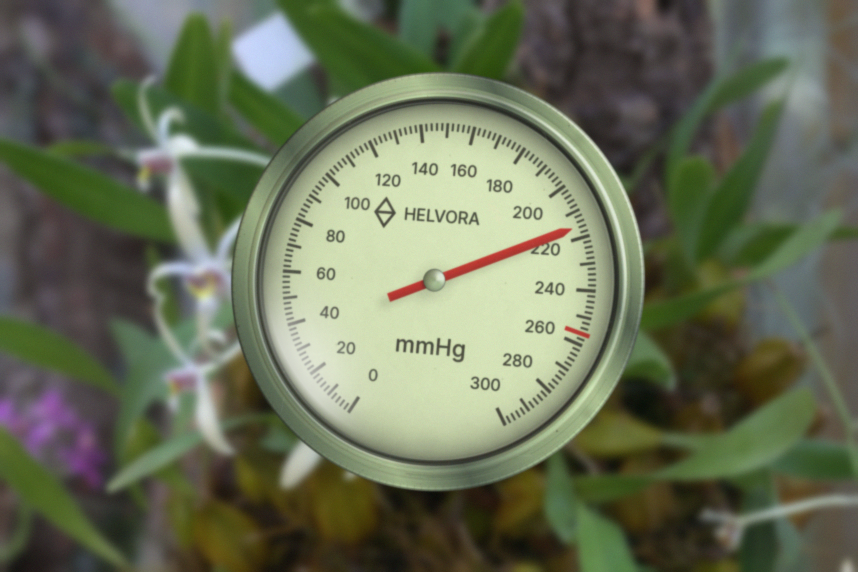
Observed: **216** mmHg
